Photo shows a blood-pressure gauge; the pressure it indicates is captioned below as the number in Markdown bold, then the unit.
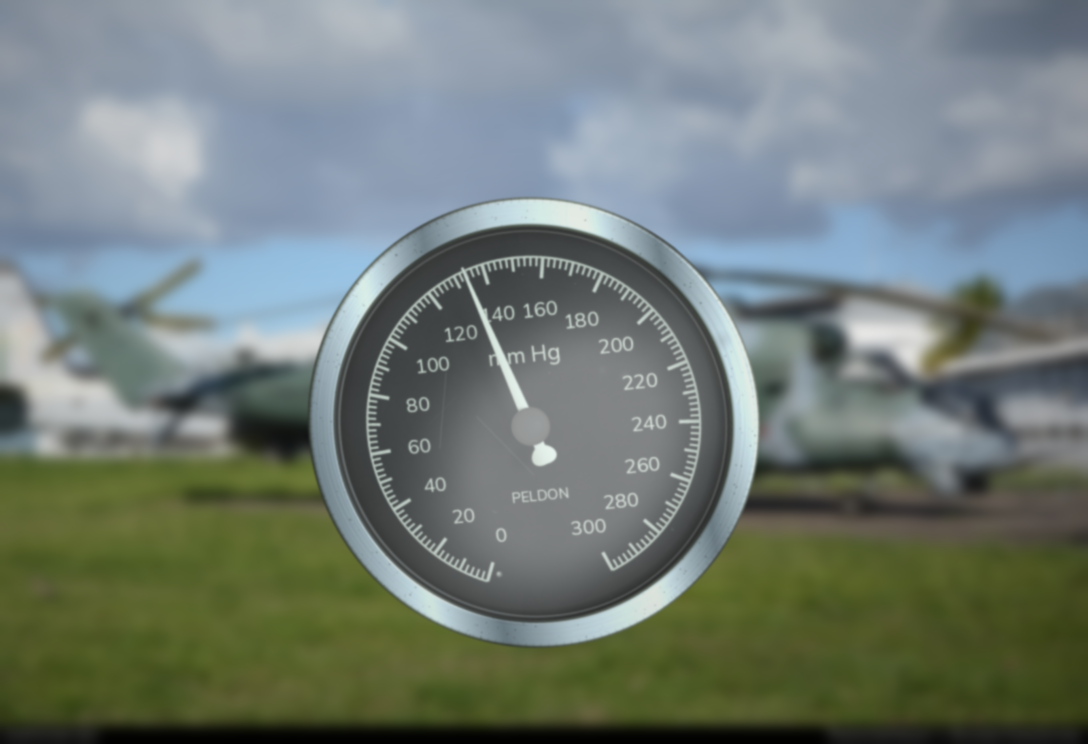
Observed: **134** mmHg
